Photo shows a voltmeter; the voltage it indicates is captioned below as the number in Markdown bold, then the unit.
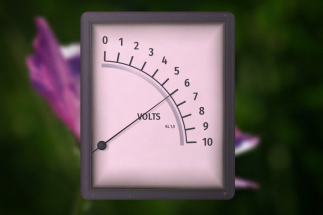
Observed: **6** V
